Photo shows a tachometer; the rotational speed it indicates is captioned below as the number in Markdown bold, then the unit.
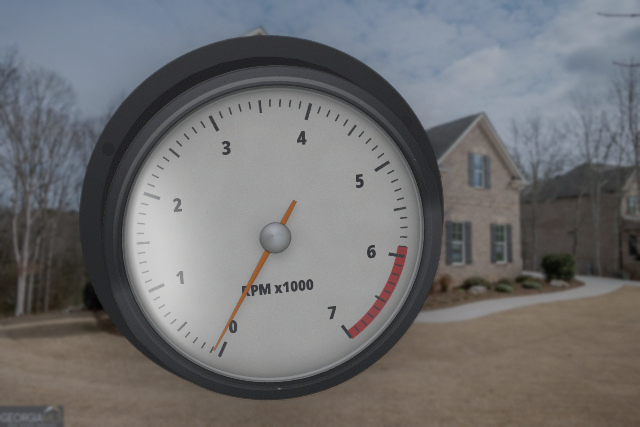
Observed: **100** rpm
